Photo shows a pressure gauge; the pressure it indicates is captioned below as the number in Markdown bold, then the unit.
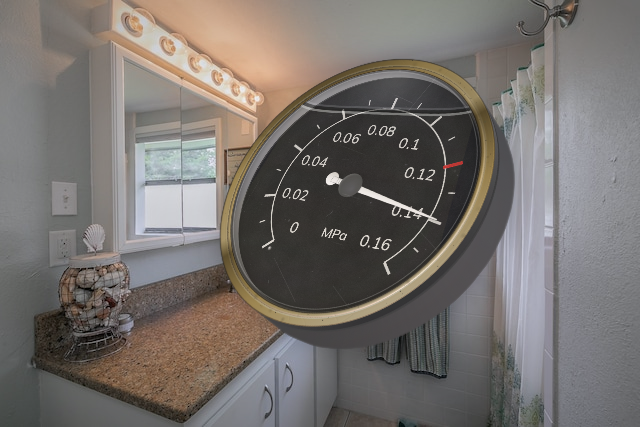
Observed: **0.14** MPa
